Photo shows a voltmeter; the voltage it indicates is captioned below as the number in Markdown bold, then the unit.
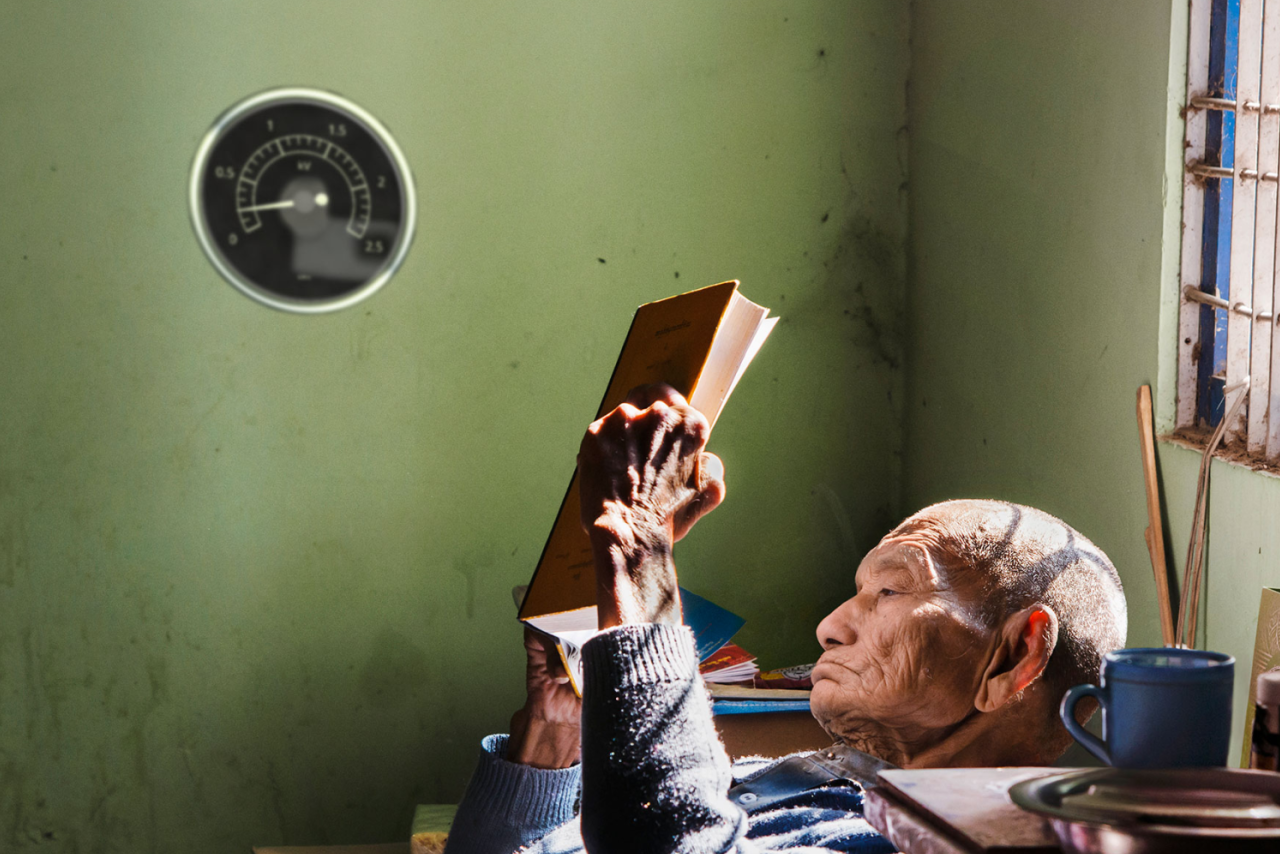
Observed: **0.2** kV
